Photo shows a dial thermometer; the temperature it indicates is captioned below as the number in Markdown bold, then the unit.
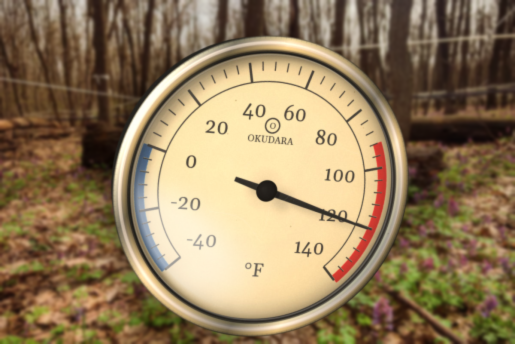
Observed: **120** °F
